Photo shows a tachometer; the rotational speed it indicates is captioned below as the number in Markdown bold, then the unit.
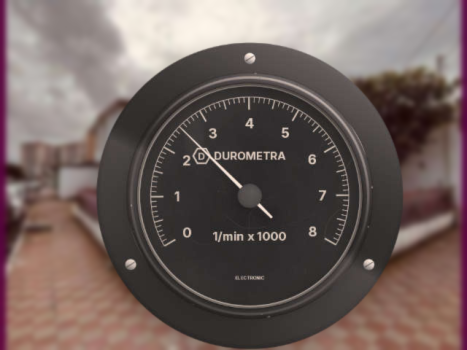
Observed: **2500** rpm
